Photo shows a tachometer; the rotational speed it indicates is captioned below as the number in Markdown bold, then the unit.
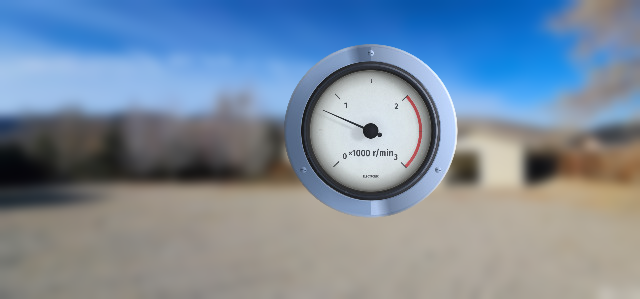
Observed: **750** rpm
